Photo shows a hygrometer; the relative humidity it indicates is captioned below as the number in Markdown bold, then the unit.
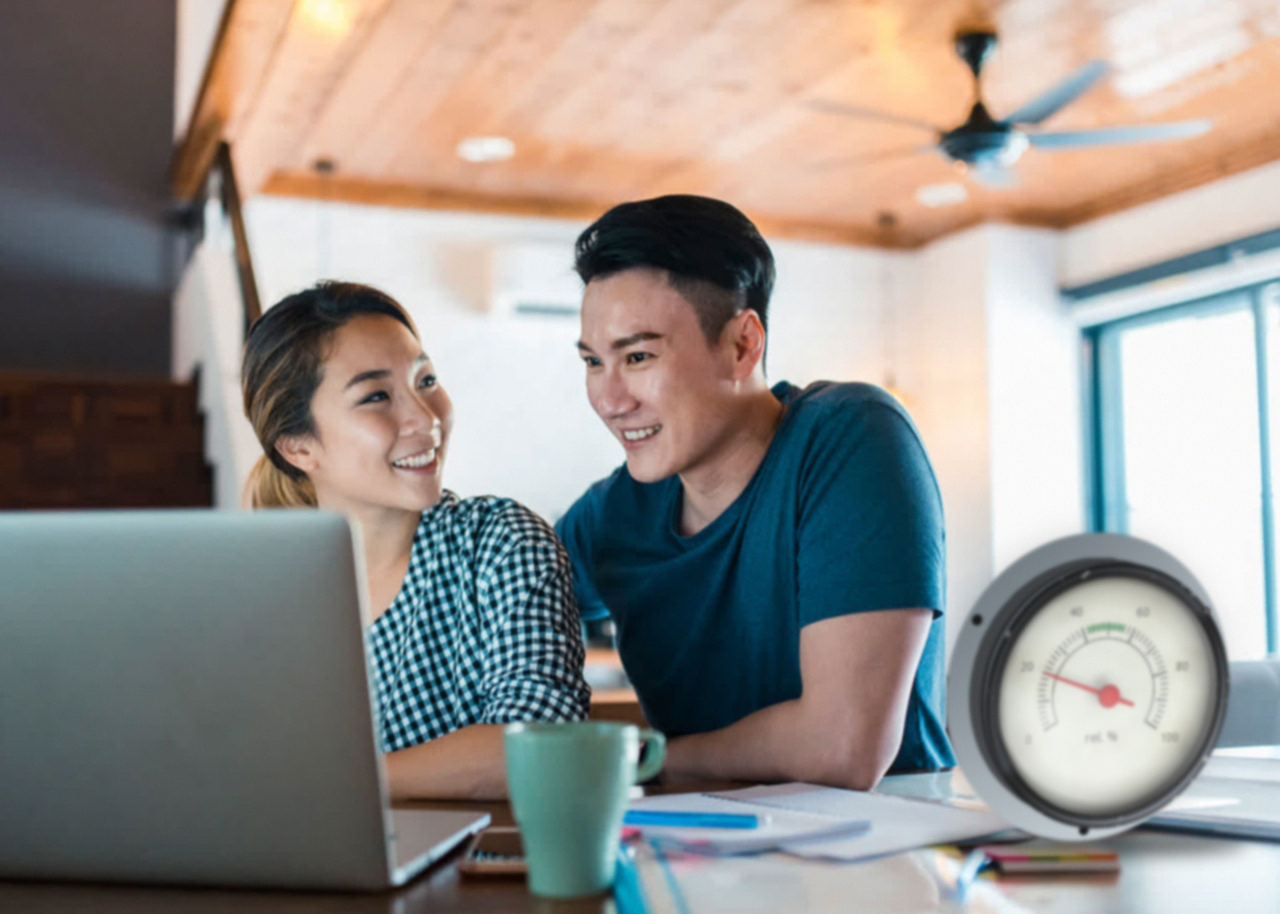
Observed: **20** %
